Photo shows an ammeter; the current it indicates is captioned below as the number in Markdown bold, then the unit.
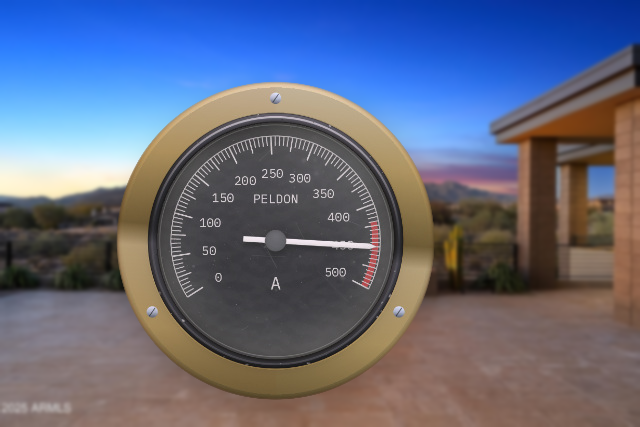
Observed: **450** A
